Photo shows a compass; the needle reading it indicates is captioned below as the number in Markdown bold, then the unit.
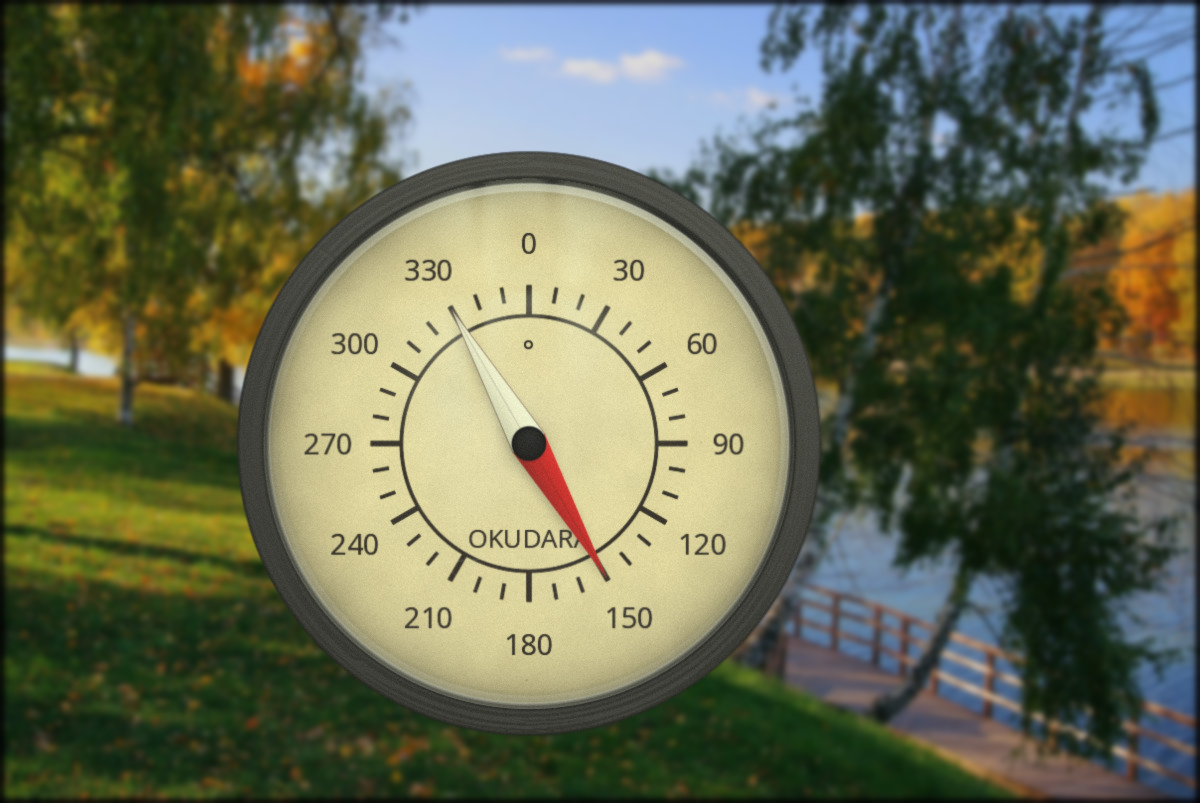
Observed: **150** °
